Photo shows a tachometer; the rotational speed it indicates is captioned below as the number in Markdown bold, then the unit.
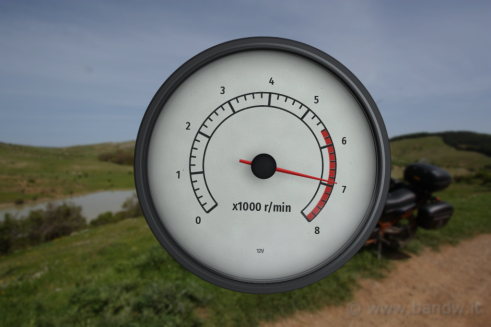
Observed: **6900** rpm
